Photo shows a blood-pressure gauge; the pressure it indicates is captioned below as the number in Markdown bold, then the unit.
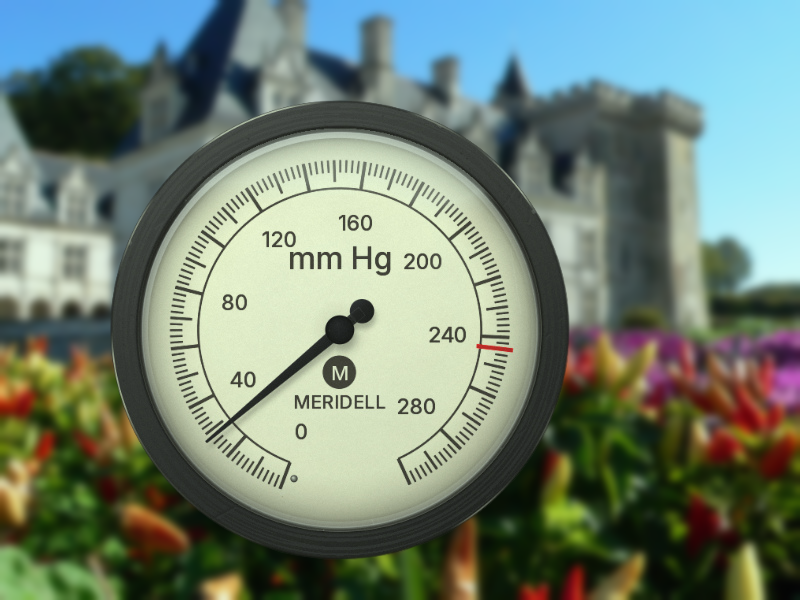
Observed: **28** mmHg
